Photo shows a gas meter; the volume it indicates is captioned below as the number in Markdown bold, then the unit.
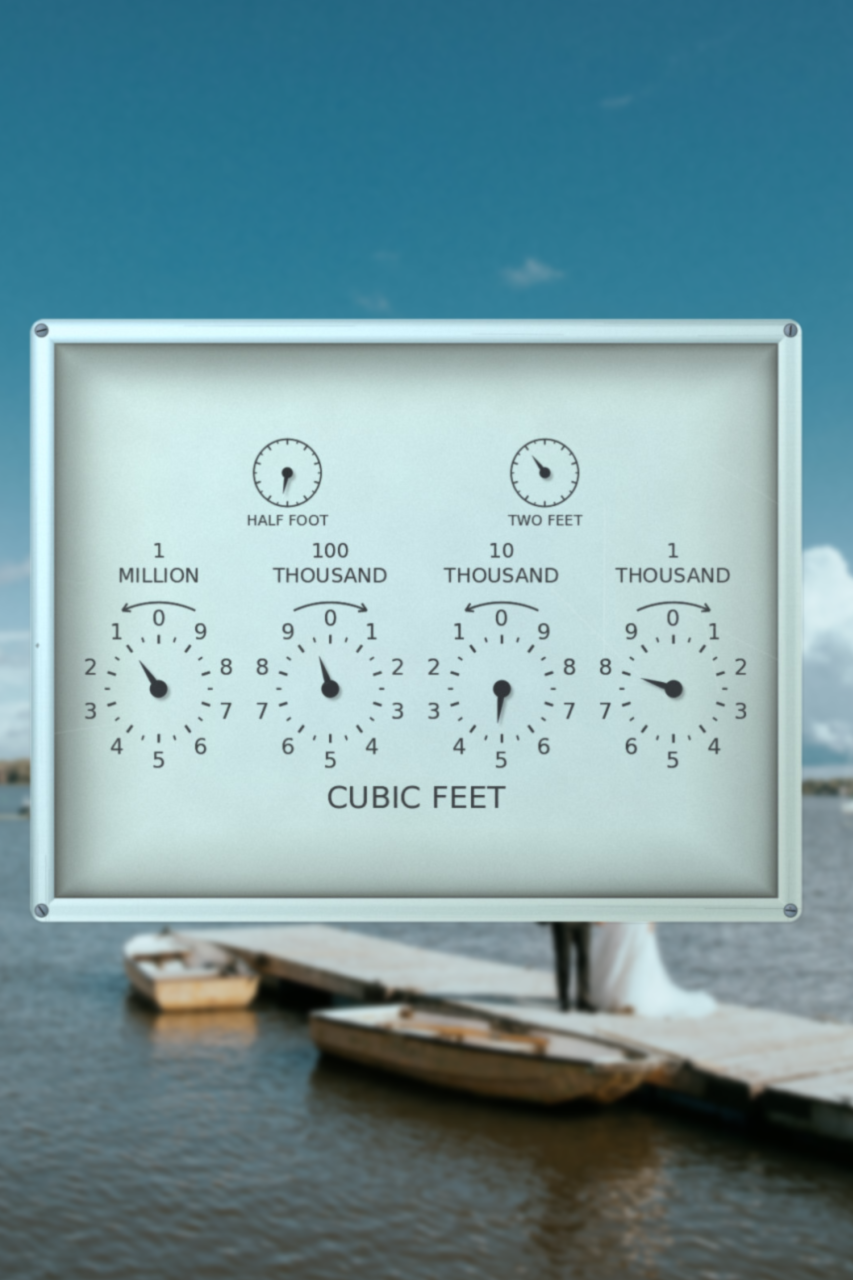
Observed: **94800** ft³
